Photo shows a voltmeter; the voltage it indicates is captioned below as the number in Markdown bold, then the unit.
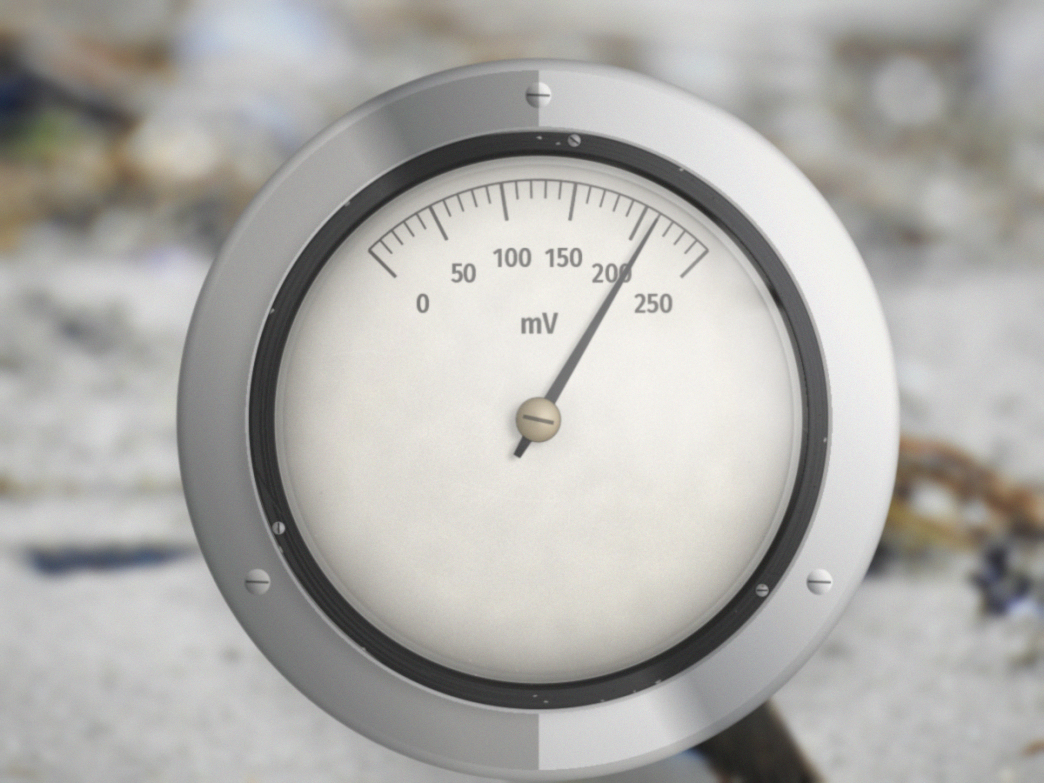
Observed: **210** mV
